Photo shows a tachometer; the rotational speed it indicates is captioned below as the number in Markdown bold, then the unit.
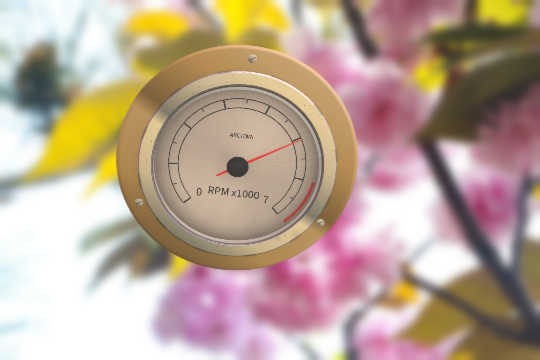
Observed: **5000** rpm
